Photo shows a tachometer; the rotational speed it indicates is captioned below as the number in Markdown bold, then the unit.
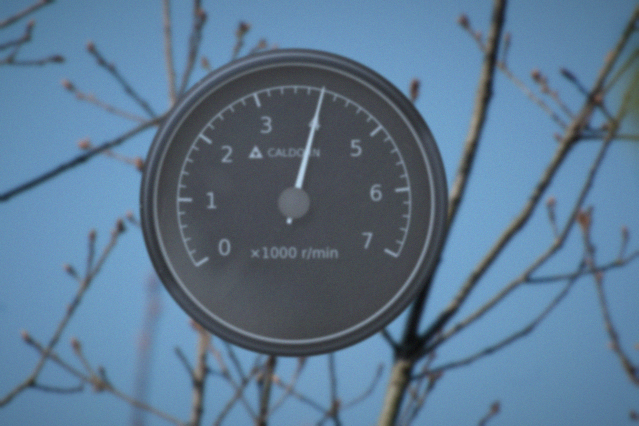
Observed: **4000** rpm
